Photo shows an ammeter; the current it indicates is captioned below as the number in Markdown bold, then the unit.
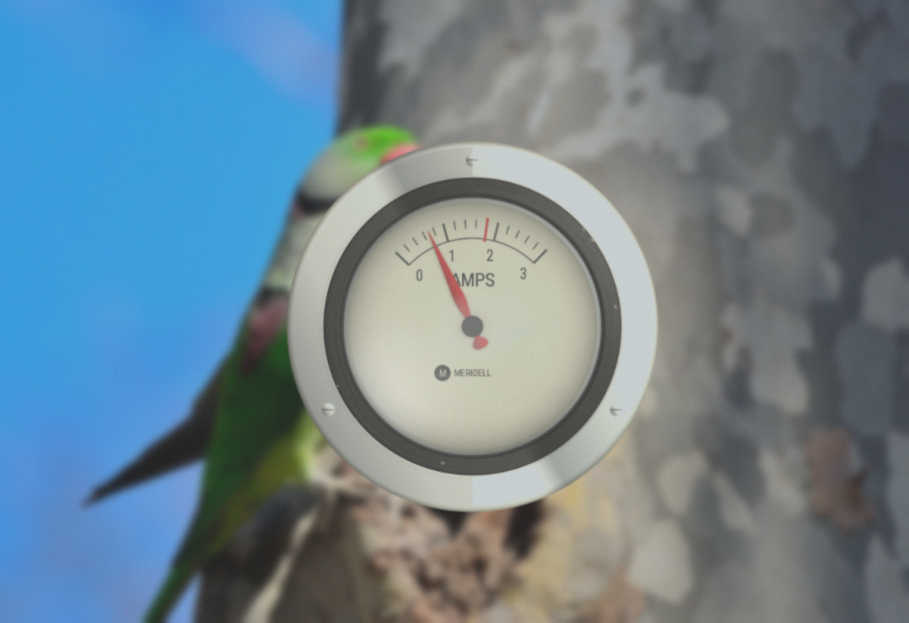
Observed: **0.7** A
